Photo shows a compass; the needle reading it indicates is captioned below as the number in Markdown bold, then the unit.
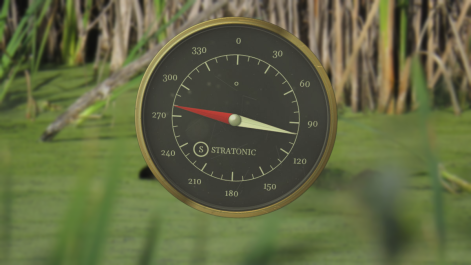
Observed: **280** °
